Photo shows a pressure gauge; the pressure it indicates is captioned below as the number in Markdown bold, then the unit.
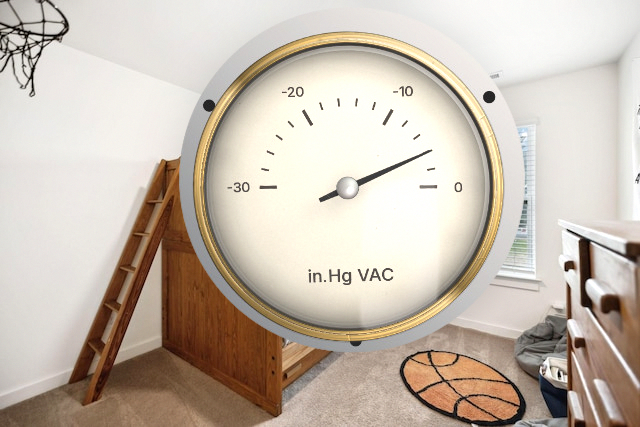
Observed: **-4** inHg
